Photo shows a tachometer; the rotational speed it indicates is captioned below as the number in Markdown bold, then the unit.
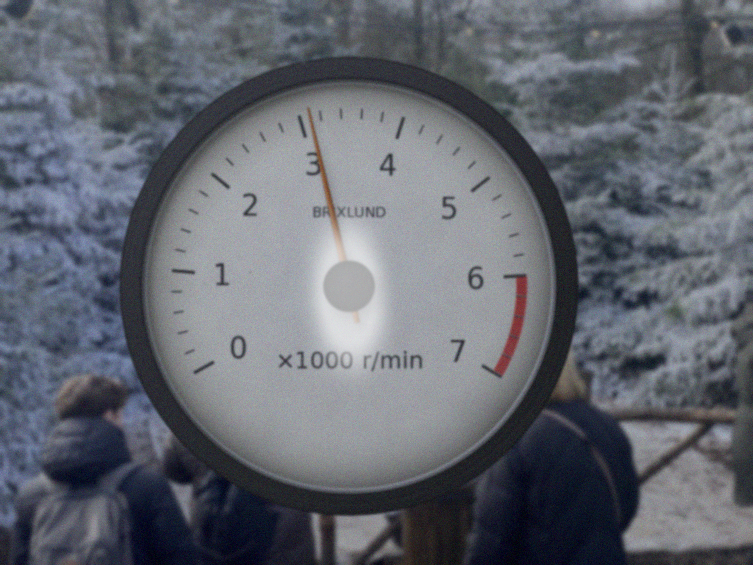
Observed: **3100** rpm
